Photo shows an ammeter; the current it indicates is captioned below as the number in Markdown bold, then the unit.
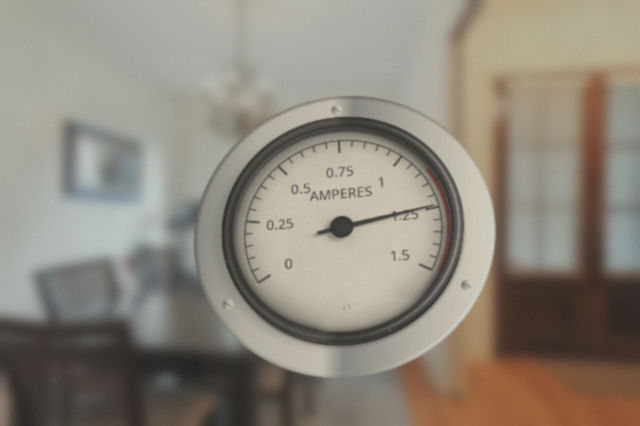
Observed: **1.25** A
